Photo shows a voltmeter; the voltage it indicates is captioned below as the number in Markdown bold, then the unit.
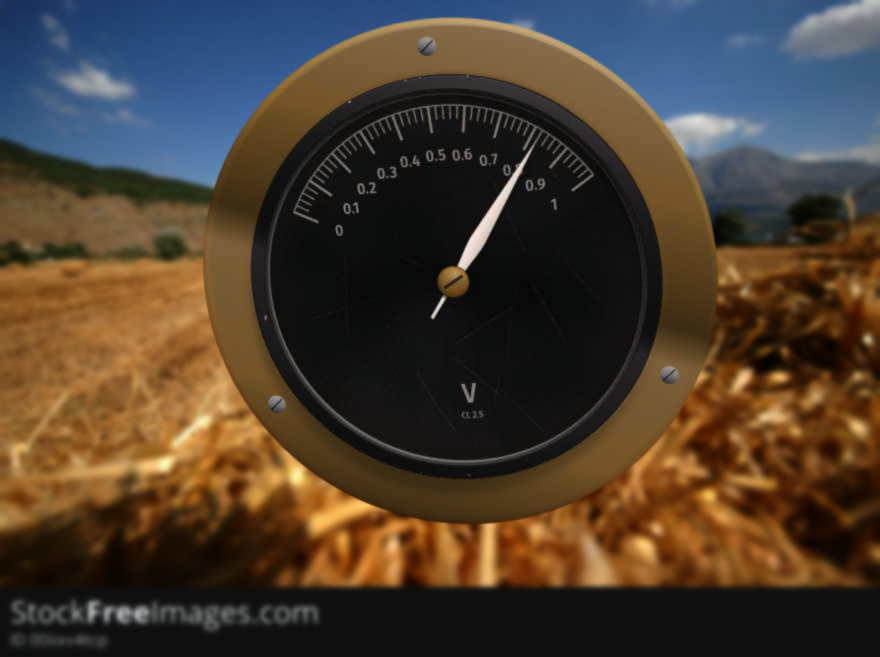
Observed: **0.82** V
